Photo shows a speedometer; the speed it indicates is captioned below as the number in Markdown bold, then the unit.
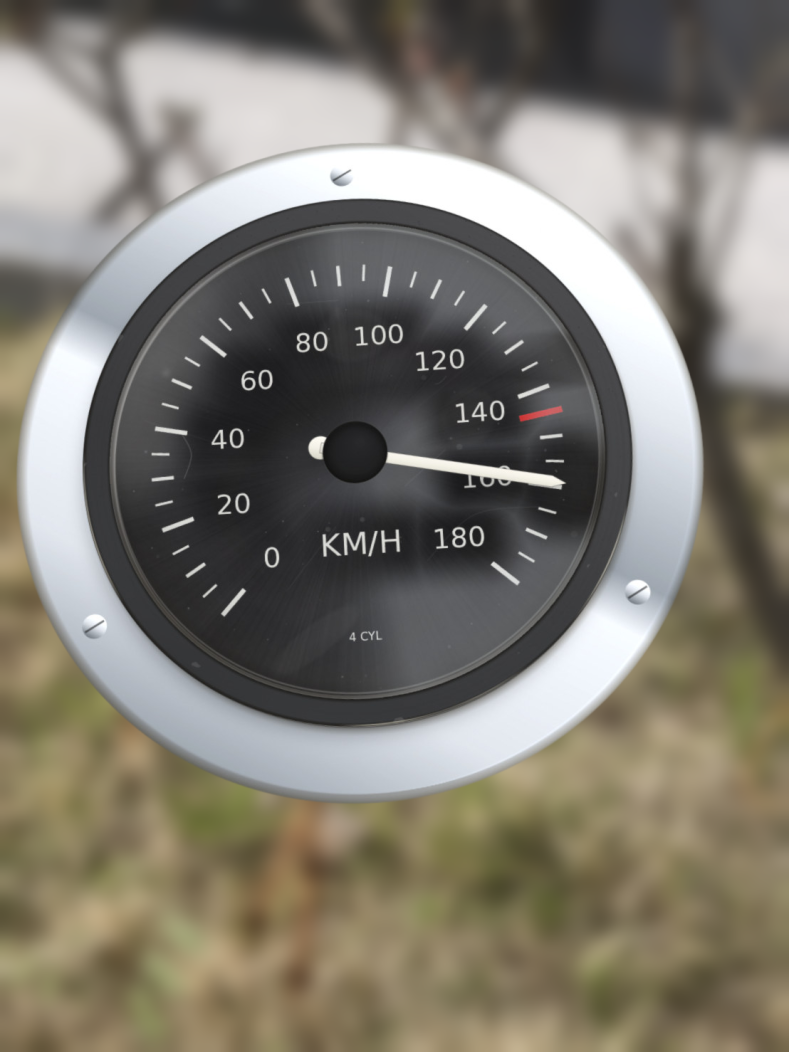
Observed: **160** km/h
